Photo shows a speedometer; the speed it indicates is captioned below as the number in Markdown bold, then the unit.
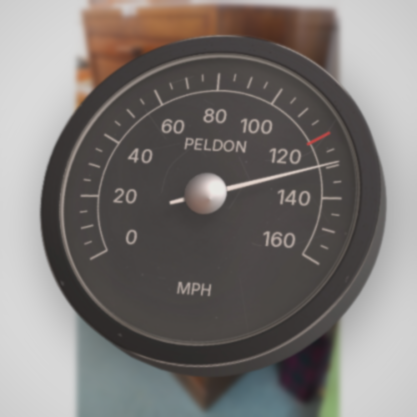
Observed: **130** mph
